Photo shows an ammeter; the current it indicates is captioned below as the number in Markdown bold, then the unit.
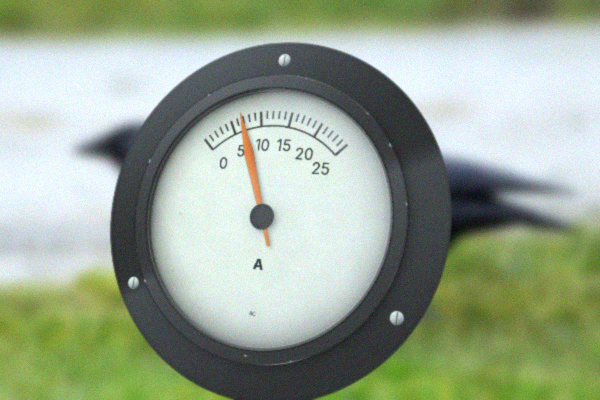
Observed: **7** A
